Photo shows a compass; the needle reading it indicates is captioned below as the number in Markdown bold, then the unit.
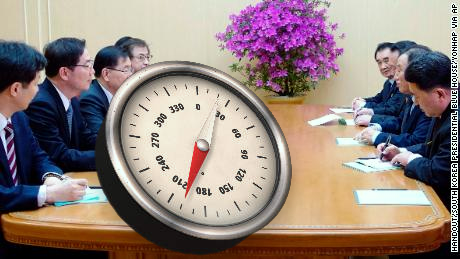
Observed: **200** °
